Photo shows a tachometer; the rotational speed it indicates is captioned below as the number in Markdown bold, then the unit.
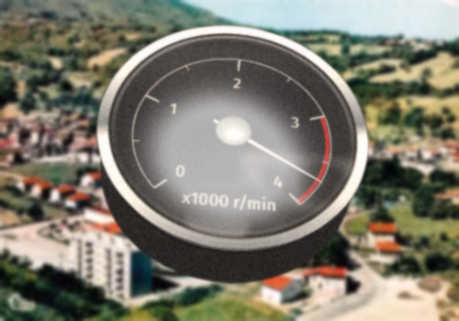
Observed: **3750** rpm
